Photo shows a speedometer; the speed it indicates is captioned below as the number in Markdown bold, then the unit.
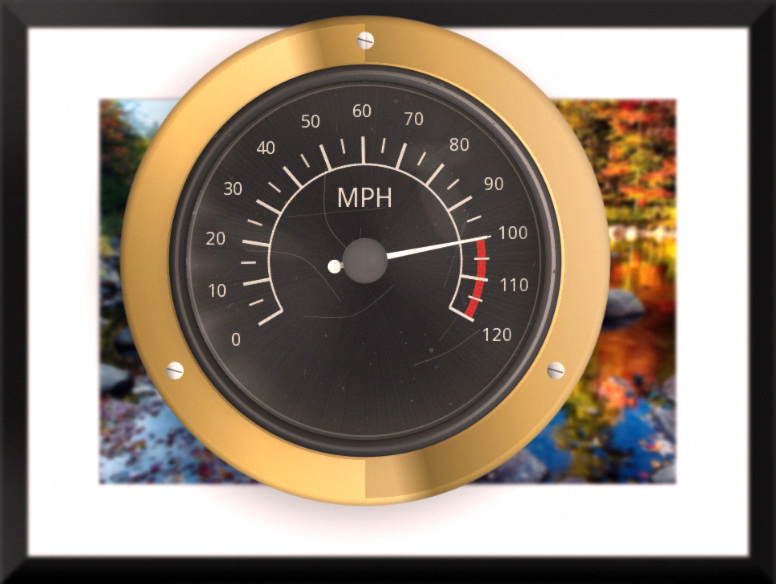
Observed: **100** mph
